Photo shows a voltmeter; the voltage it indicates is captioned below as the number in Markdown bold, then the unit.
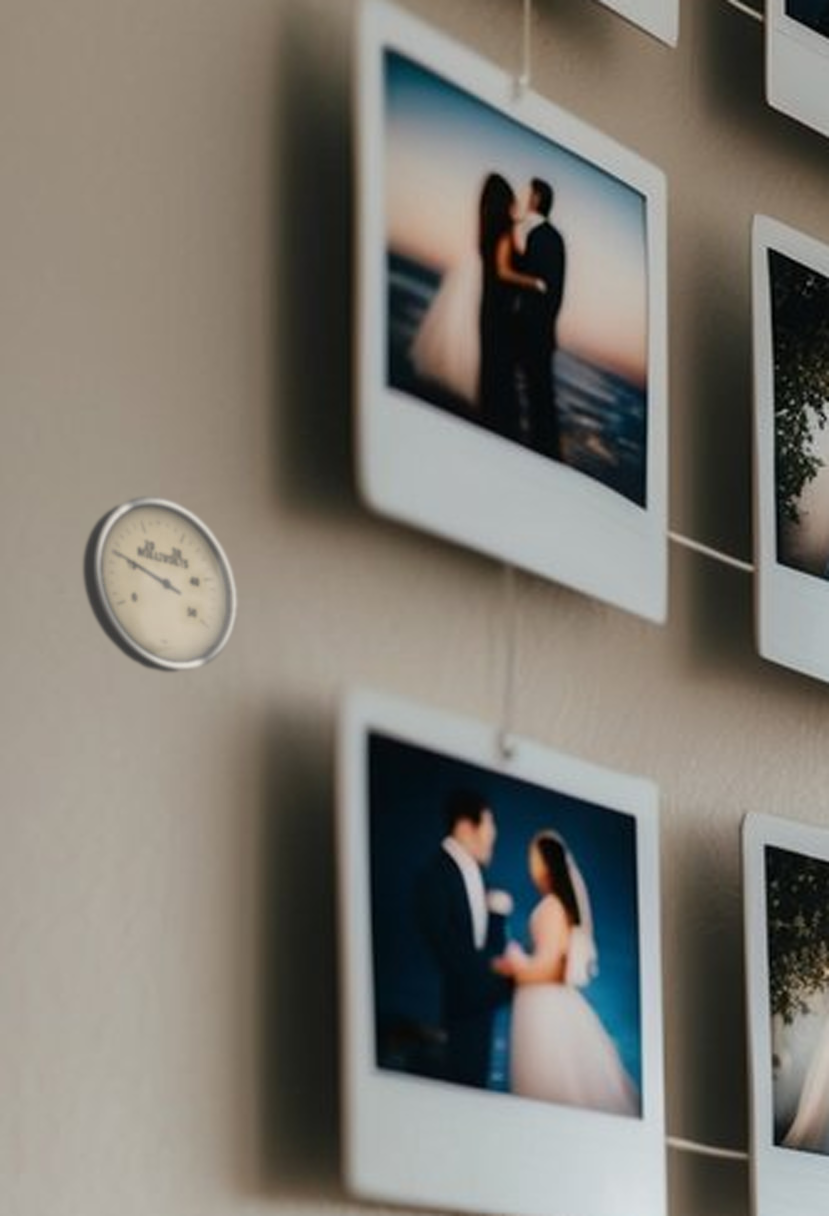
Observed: **10** mV
